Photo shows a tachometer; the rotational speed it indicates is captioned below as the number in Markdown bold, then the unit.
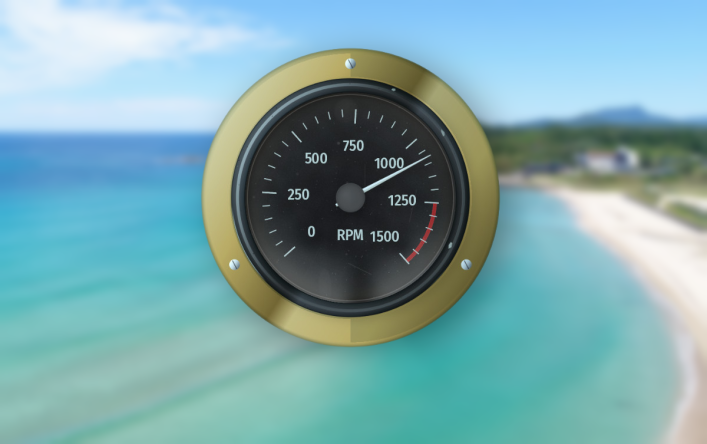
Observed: **1075** rpm
